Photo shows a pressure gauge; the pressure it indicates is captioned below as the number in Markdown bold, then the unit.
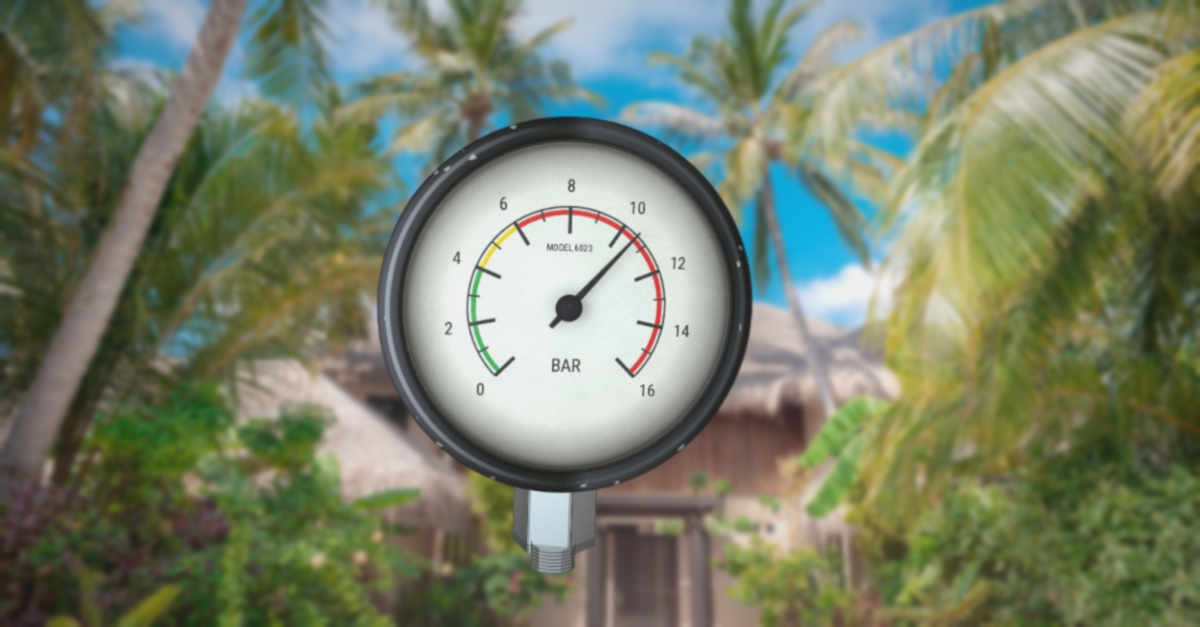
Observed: **10.5** bar
